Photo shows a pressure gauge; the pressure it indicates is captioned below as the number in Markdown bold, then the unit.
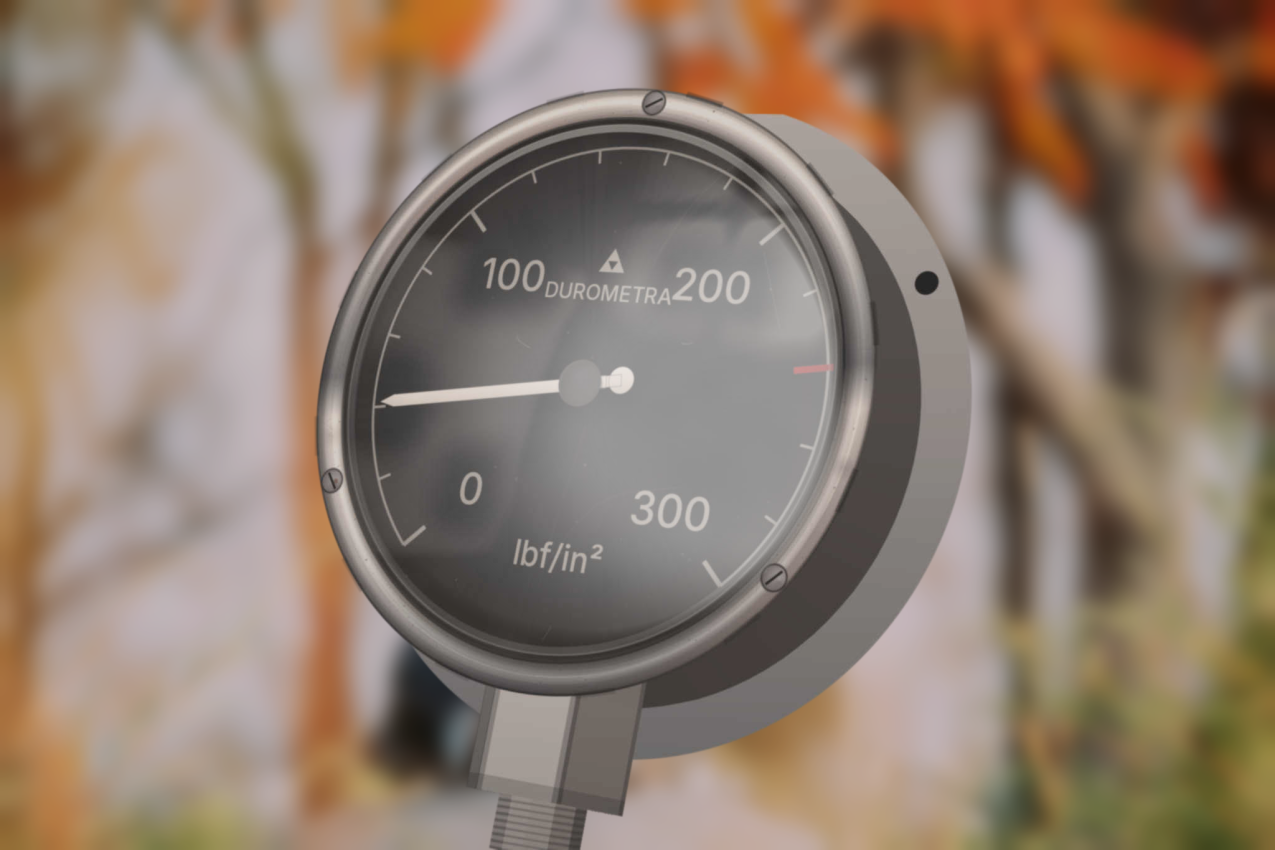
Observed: **40** psi
